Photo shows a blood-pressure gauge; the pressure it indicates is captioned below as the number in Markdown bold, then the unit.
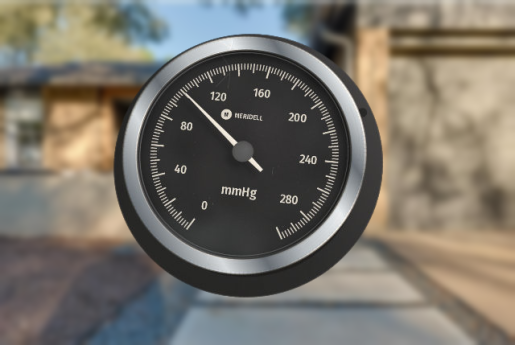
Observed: **100** mmHg
